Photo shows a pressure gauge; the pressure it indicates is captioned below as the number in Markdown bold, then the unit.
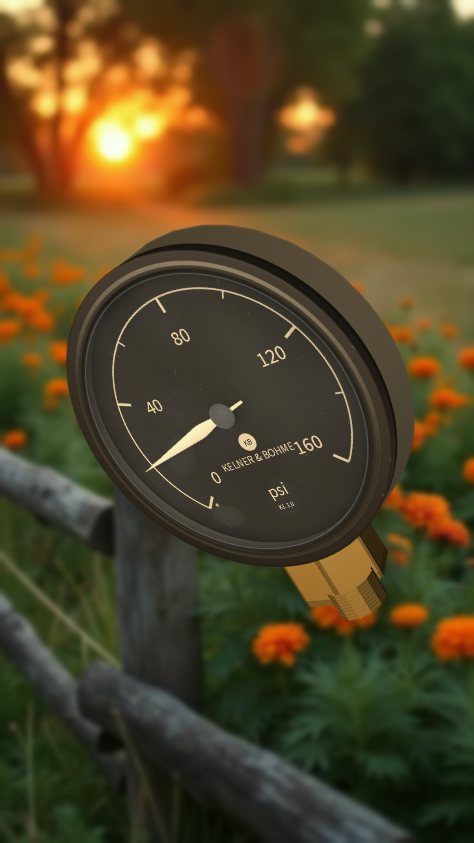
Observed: **20** psi
